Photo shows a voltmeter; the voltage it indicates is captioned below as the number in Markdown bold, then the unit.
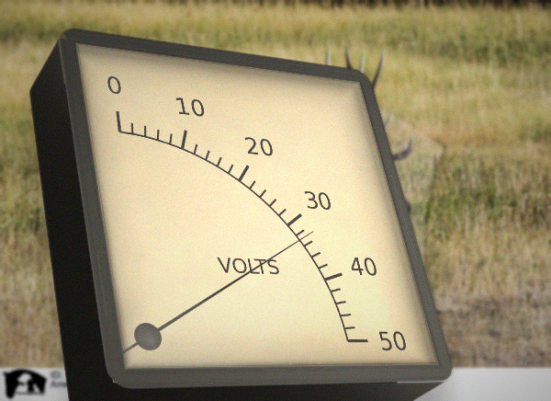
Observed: **33** V
